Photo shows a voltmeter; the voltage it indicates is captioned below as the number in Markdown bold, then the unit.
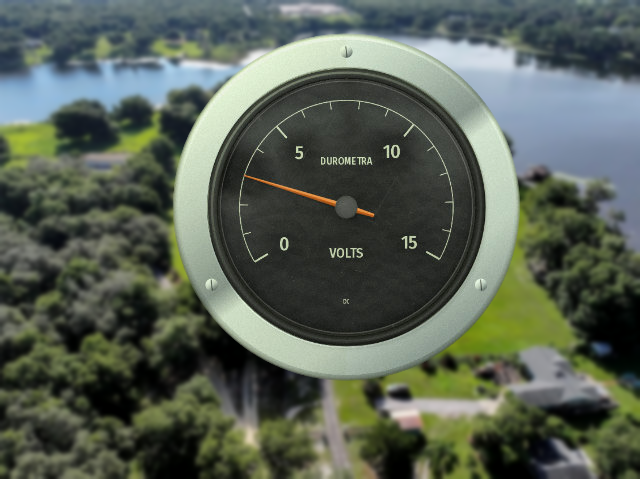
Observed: **3** V
